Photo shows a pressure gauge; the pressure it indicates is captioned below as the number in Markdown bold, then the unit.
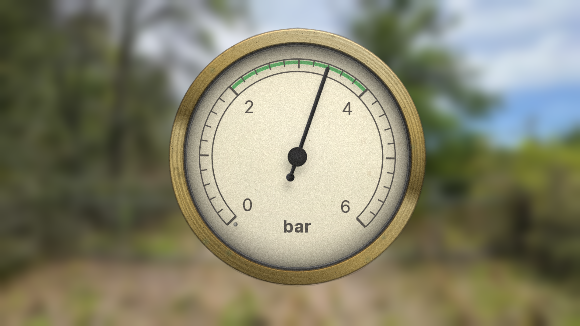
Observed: **3.4** bar
